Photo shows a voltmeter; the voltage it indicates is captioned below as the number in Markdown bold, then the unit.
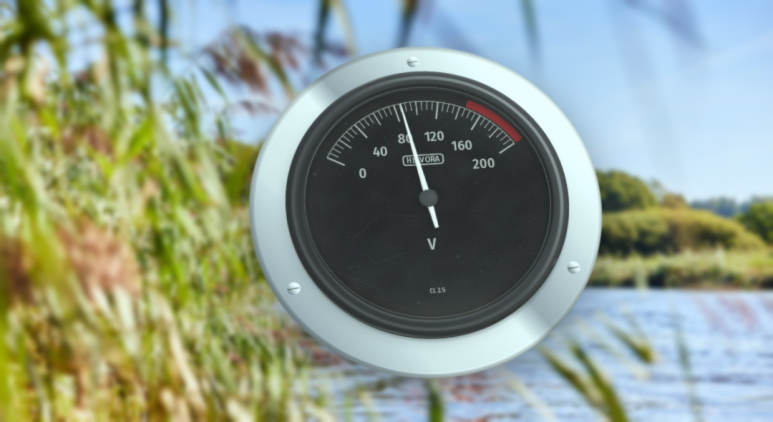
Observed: **85** V
